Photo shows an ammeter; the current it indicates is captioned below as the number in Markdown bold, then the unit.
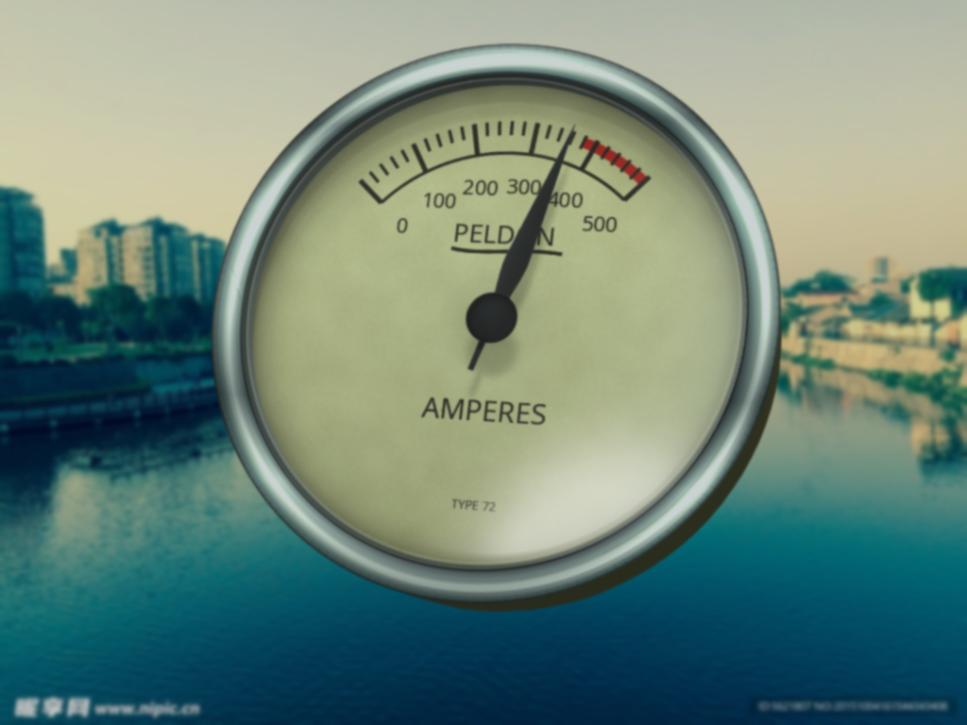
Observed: **360** A
